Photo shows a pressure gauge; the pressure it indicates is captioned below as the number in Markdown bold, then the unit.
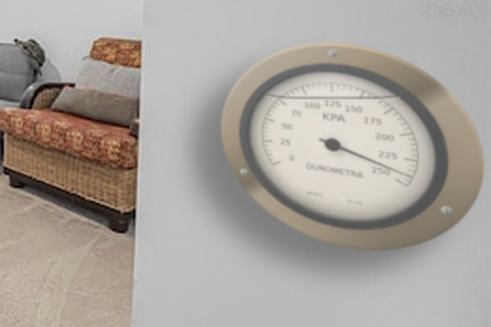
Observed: **240** kPa
